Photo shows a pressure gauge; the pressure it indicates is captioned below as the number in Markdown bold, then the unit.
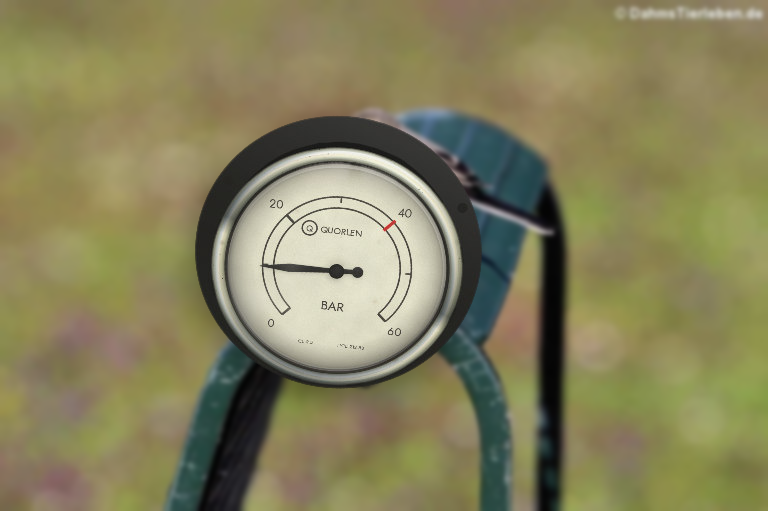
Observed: **10** bar
